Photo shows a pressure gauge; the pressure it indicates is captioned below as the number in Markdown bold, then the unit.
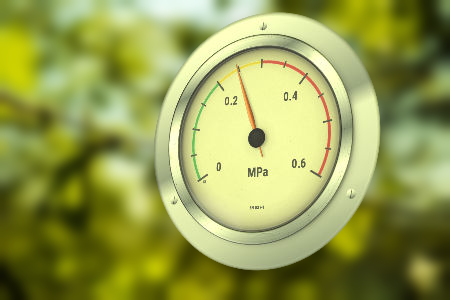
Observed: **0.25** MPa
